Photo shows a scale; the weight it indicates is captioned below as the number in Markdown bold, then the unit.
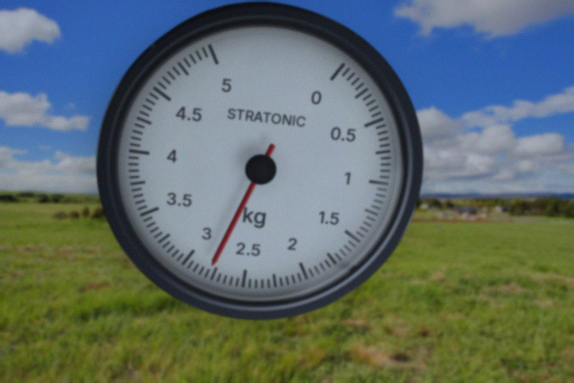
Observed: **2.8** kg
